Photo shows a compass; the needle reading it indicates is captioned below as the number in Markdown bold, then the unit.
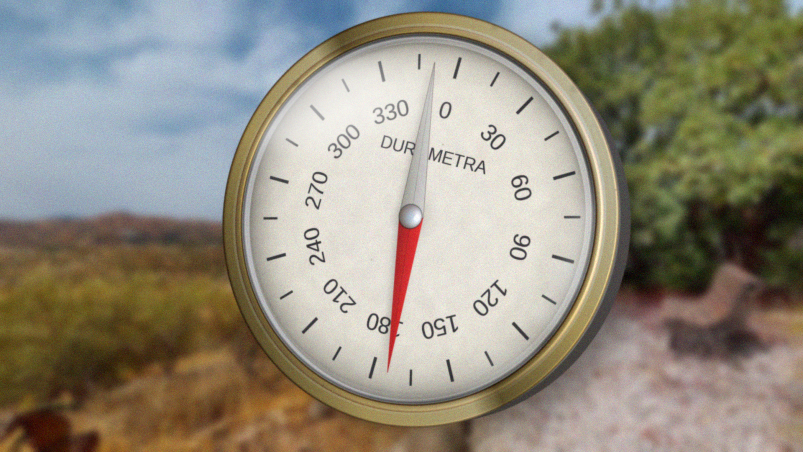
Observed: **172.5** °
